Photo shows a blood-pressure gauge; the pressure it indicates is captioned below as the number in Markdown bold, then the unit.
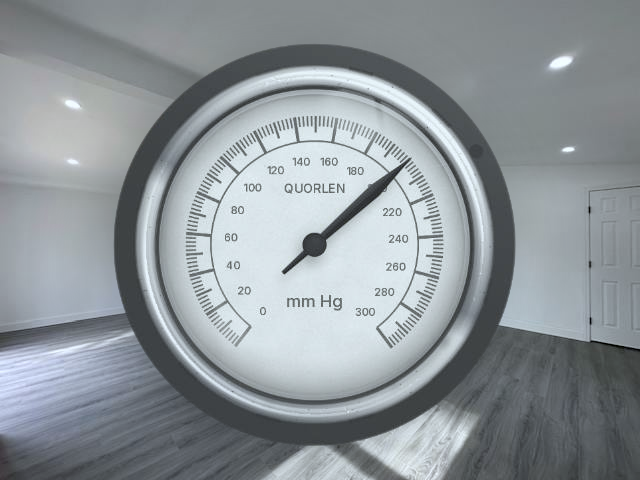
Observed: **200** mmHg
